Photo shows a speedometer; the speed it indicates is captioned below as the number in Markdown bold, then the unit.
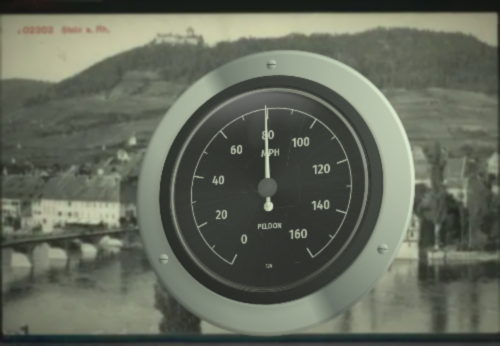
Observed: **80** mph
